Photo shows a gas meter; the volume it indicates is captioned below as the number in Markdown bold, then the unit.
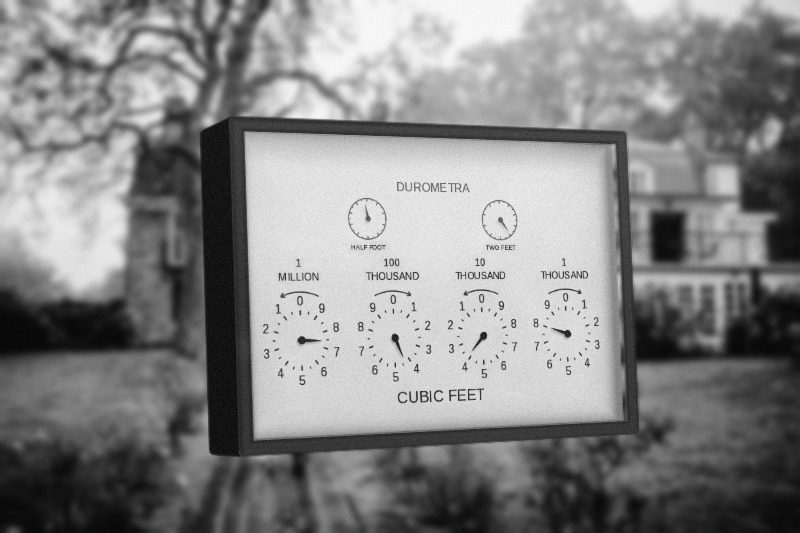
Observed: **743800** ft³
